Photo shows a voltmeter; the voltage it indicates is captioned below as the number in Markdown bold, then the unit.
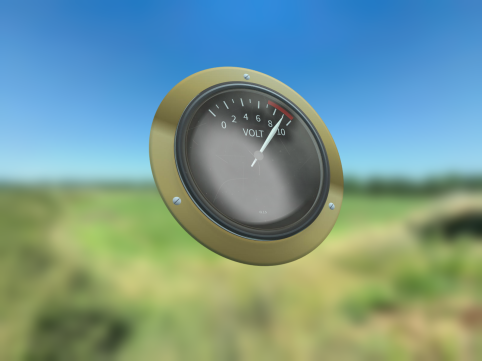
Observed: **9** V
